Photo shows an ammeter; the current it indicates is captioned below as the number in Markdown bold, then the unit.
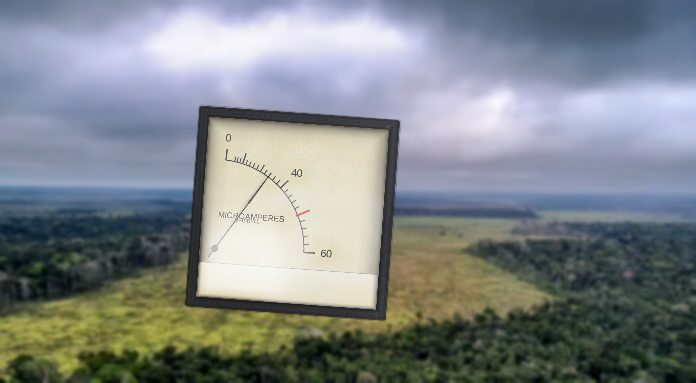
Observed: **34** µA
